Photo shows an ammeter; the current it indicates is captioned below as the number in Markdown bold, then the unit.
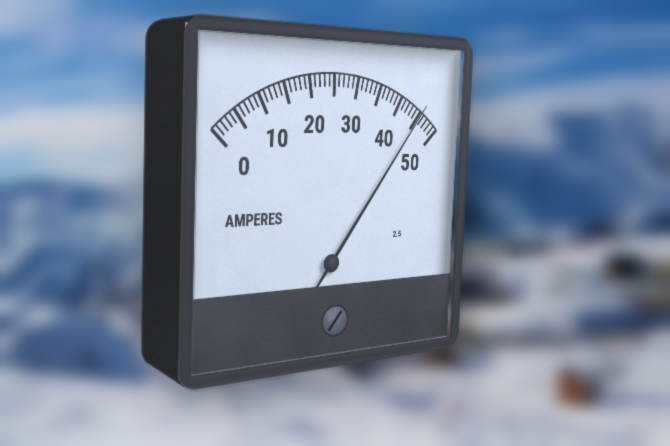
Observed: **45** A
